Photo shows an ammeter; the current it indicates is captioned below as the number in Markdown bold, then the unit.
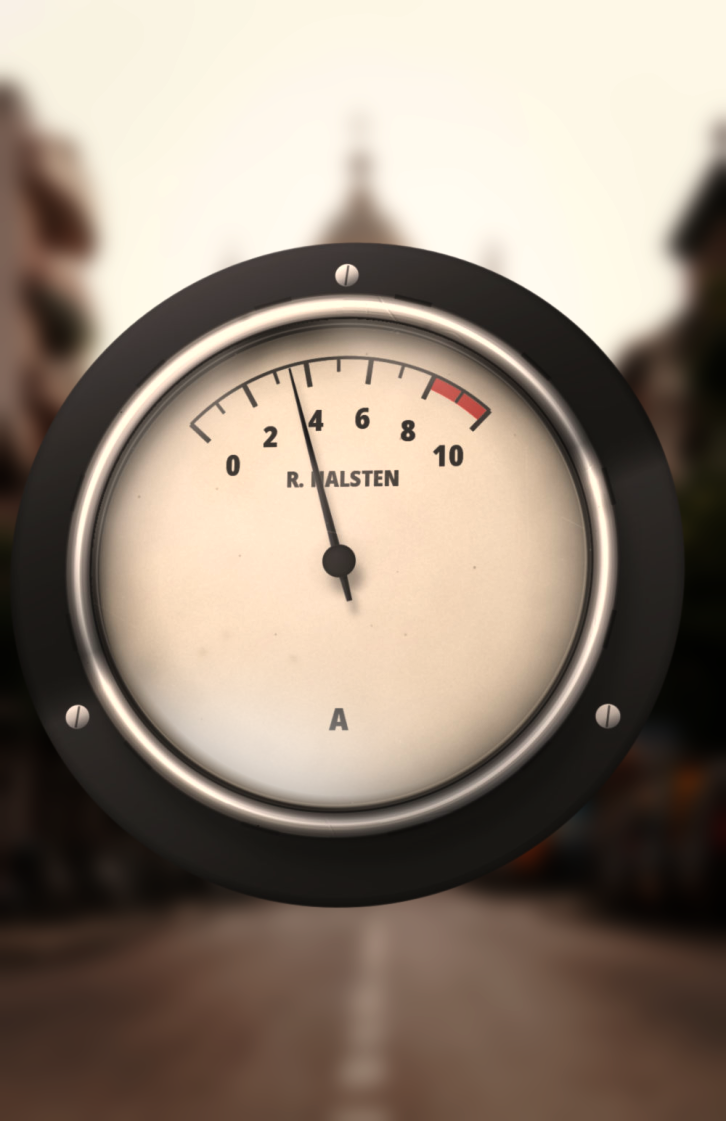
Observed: **3.5** A
